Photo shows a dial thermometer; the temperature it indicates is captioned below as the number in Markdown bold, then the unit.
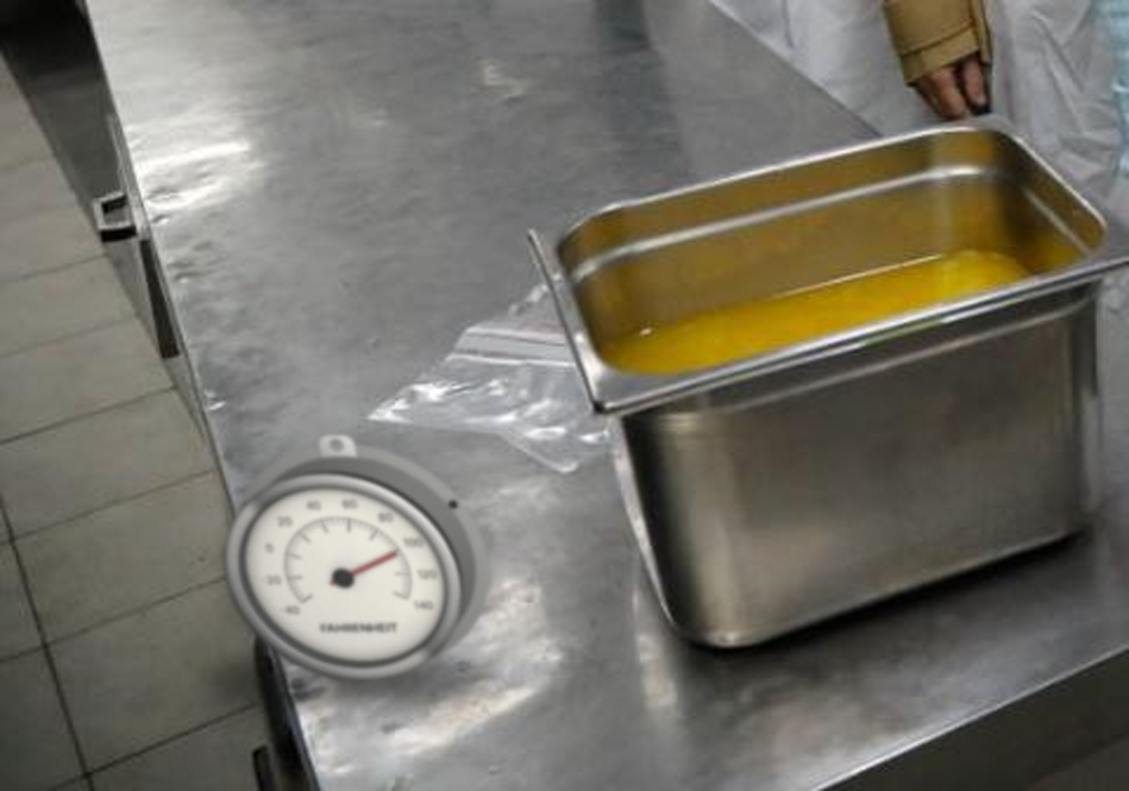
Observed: **100** °F
